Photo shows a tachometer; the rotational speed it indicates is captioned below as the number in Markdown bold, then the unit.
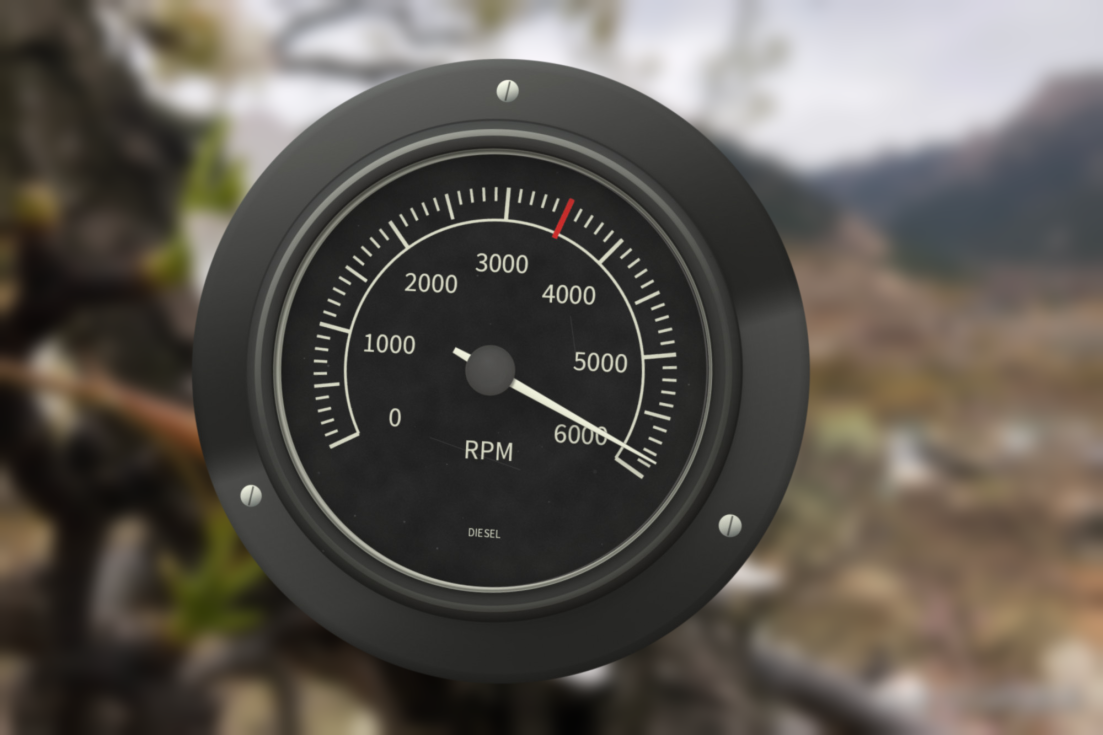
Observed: **5850** rpm
